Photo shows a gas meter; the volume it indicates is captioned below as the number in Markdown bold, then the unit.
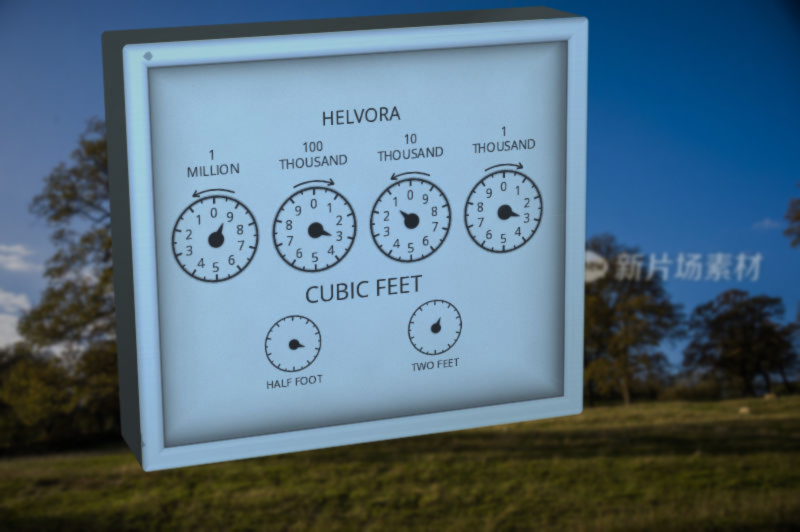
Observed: **931300** ft³
